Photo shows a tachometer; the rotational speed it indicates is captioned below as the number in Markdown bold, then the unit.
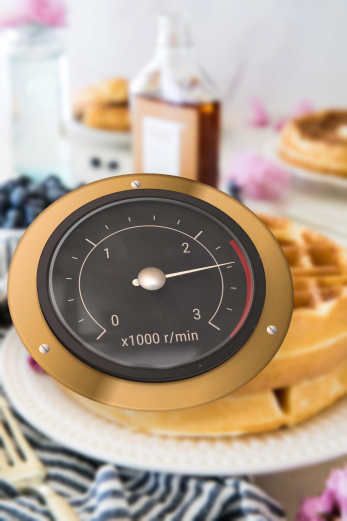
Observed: **2400** rpm
